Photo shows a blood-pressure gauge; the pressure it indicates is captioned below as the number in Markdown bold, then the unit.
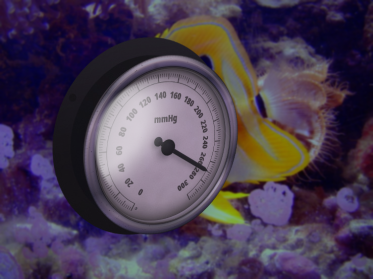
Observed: **270** mmHg
